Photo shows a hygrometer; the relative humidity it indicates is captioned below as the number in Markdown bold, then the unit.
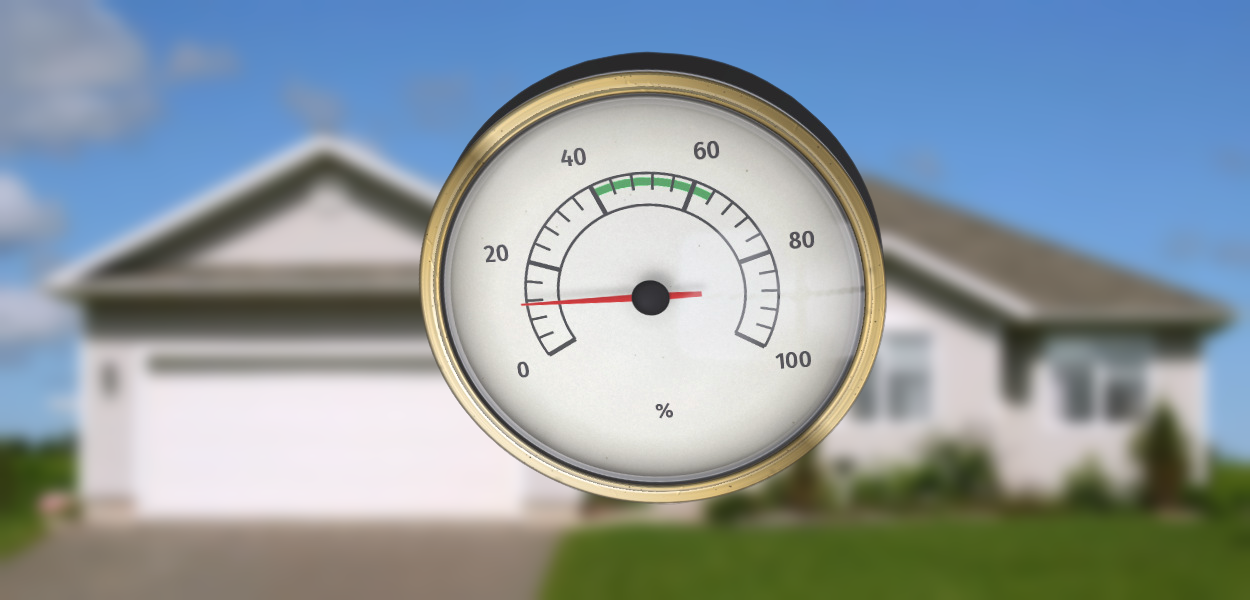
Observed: **12** %
